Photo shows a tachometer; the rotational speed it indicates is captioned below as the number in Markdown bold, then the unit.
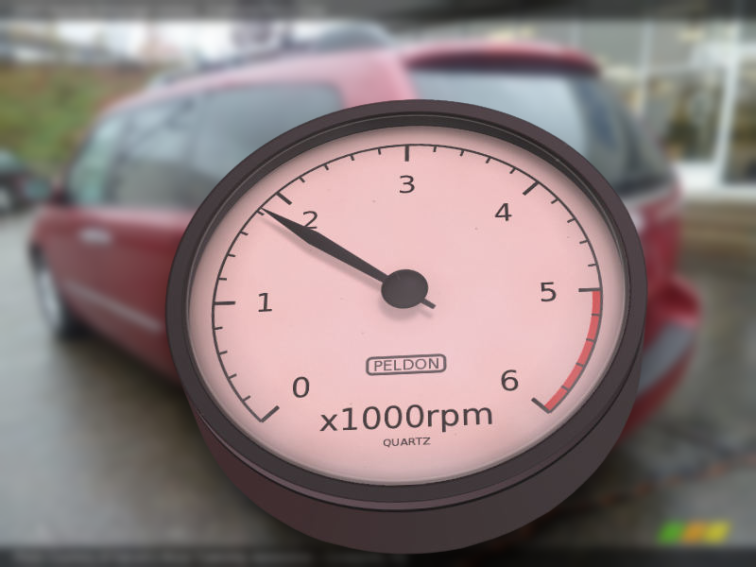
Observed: **1800** rpm
